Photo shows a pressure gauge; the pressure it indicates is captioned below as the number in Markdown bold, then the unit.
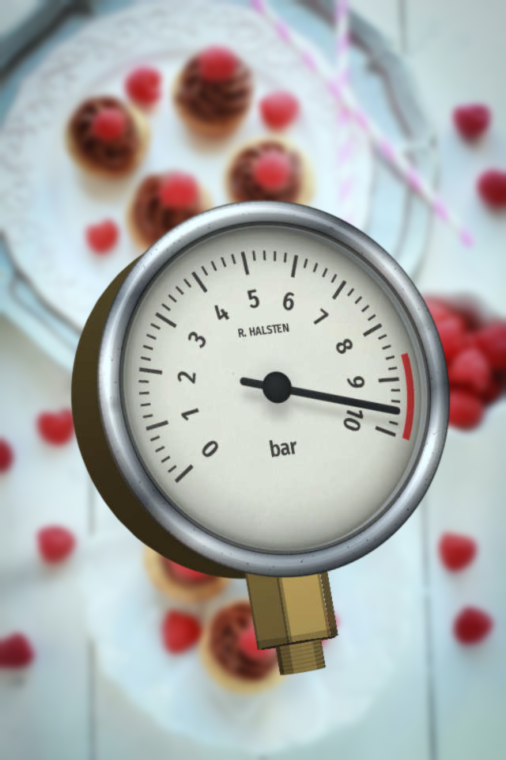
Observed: **9.6** bar
